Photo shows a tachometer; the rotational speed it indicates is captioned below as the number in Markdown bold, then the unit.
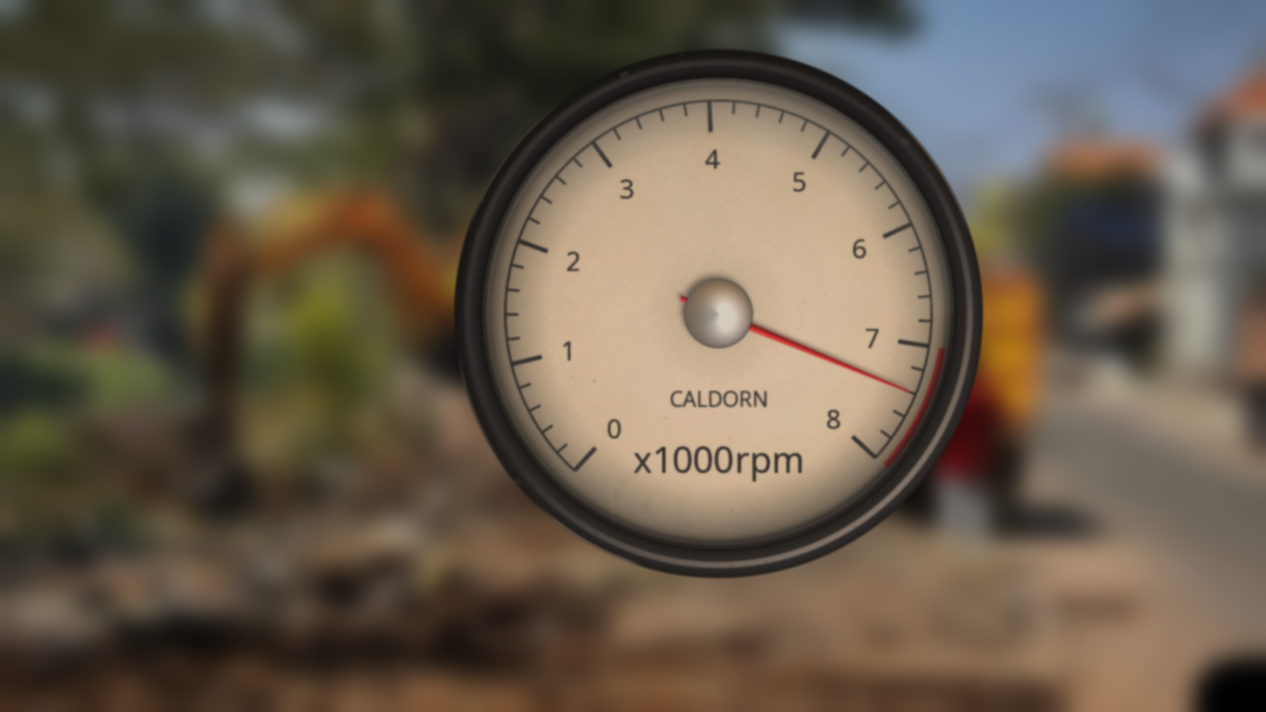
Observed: **7400** rpm
